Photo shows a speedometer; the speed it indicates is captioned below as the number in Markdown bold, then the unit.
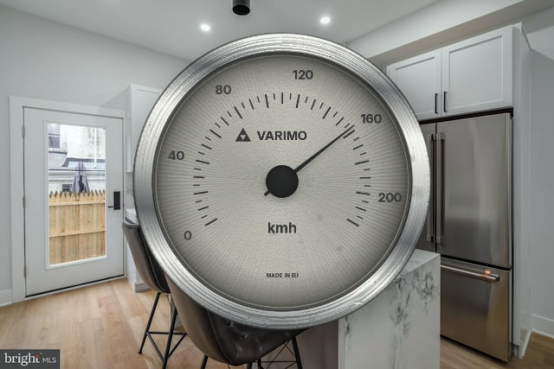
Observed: **157.5** km/h
